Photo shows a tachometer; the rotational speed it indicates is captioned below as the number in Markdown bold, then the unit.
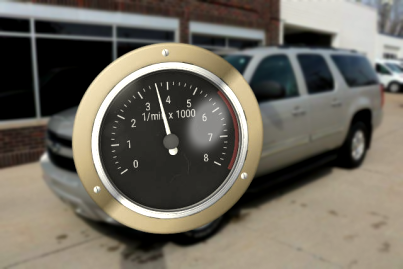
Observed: **3600** rpm
